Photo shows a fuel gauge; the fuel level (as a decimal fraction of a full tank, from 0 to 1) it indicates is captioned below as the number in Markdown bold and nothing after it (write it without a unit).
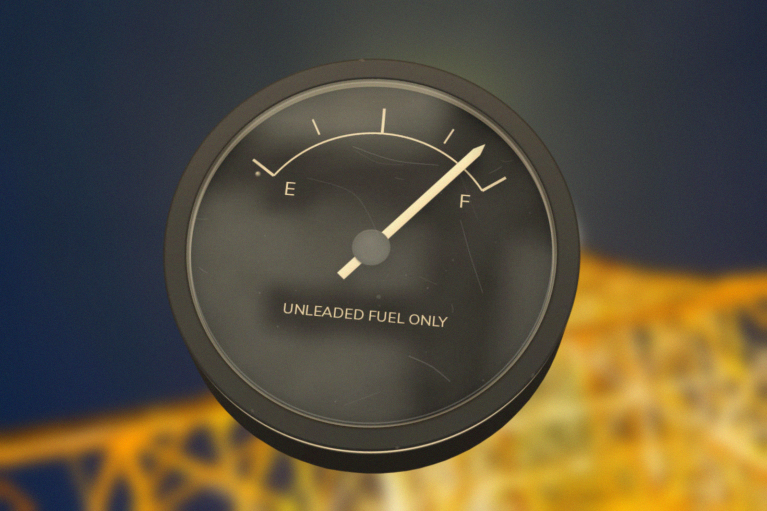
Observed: **0.875**
